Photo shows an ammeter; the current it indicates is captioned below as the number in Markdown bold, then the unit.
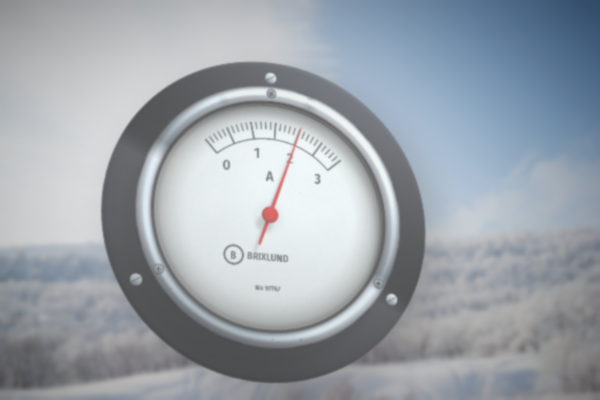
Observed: **2** A
